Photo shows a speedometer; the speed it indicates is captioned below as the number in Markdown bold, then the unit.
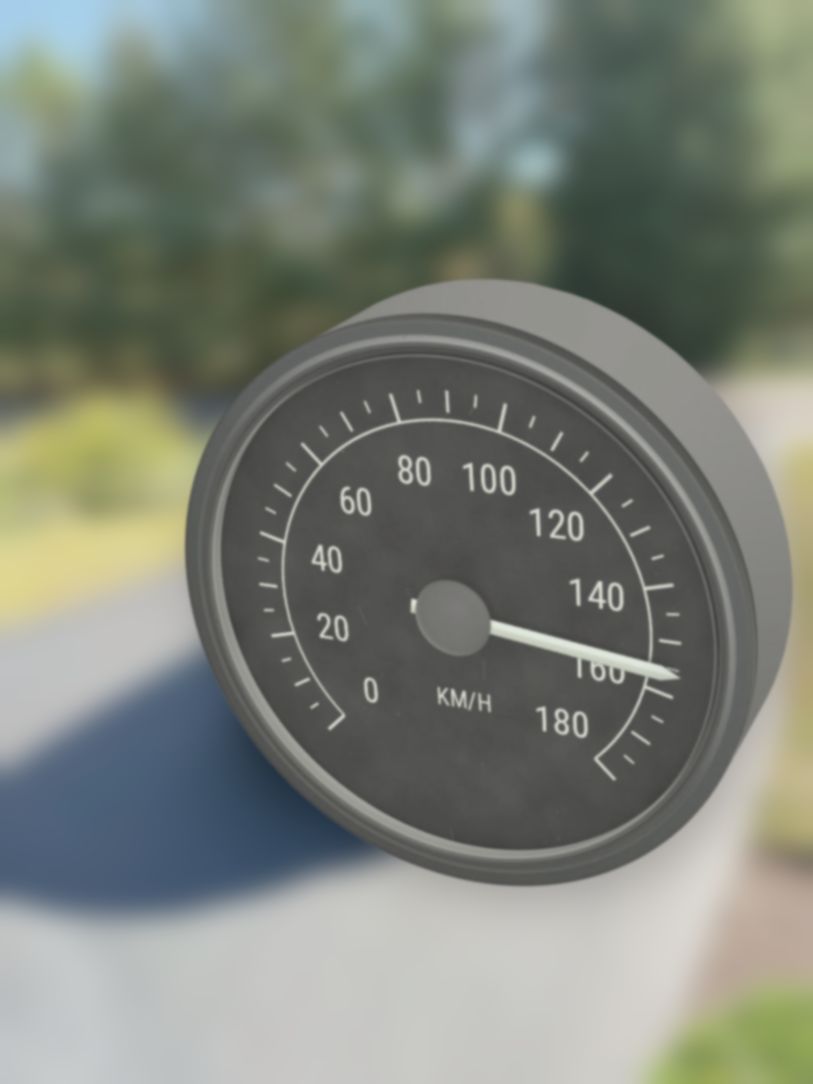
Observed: **155** km/h
